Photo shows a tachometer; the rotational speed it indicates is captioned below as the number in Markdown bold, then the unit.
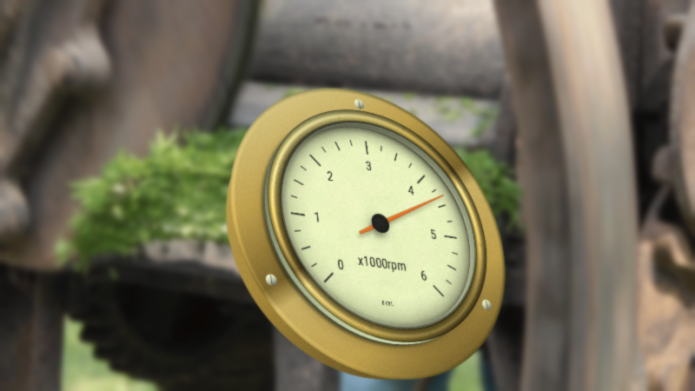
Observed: **4375** rpm
